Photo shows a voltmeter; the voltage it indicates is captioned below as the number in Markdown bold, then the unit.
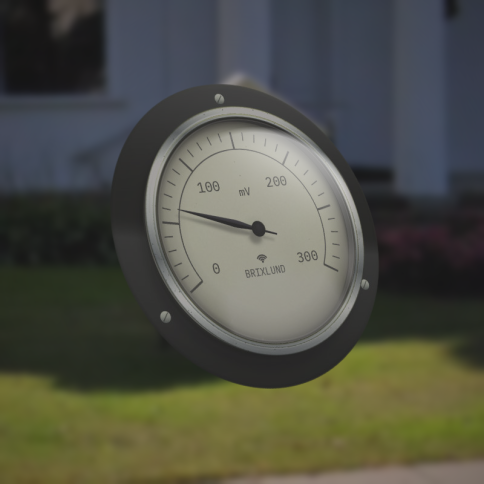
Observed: **60** mV
